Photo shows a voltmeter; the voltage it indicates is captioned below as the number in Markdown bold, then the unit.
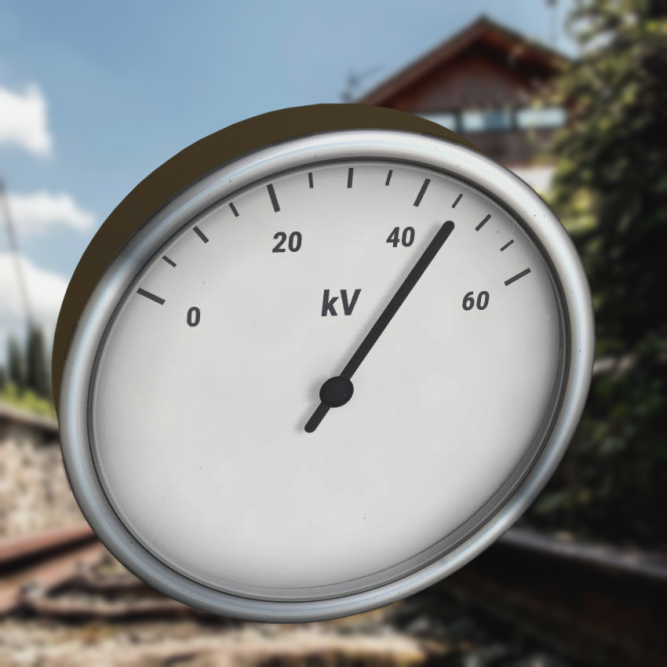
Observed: **45** kV
